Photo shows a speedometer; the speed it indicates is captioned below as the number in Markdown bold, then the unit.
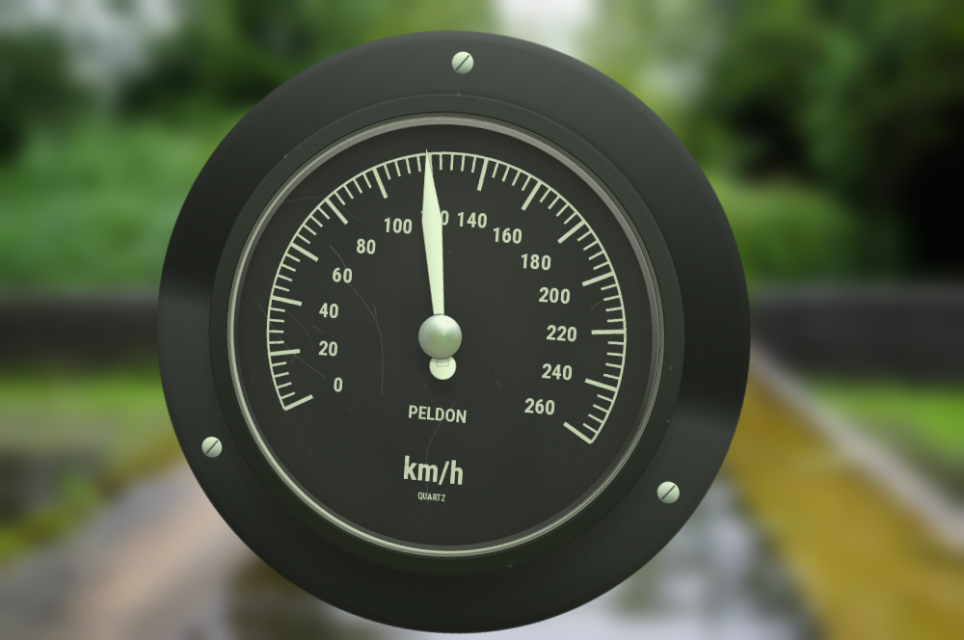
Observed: **120** km/h
